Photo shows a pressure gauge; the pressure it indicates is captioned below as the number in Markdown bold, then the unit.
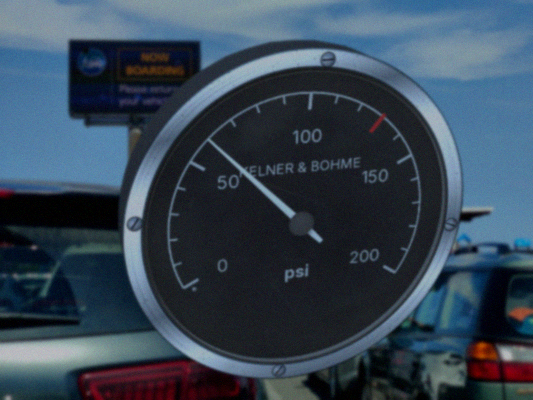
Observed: **60** psi
